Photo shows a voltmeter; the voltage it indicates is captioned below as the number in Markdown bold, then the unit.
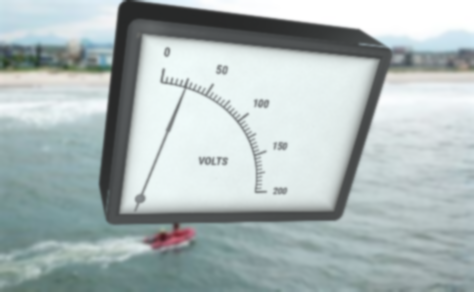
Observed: **25** V
